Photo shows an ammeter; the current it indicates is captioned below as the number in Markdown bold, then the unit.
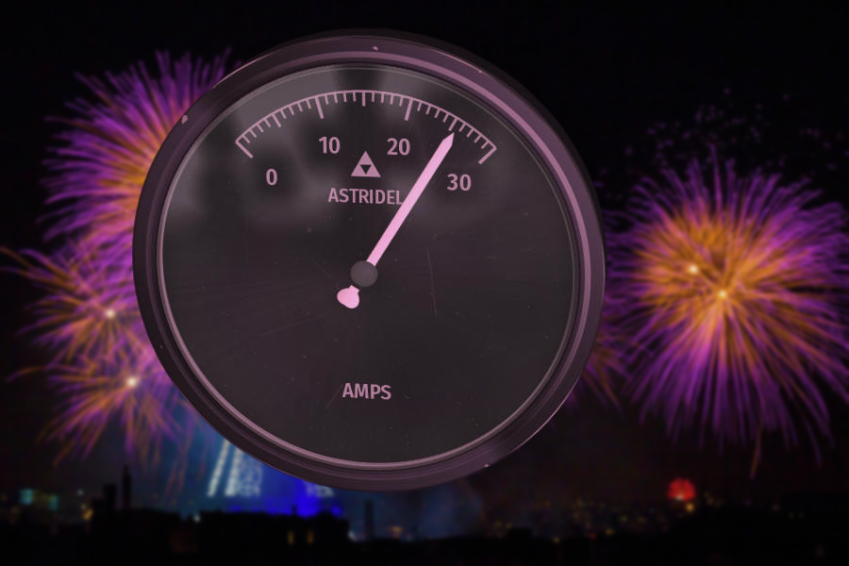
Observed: **25.5** A
